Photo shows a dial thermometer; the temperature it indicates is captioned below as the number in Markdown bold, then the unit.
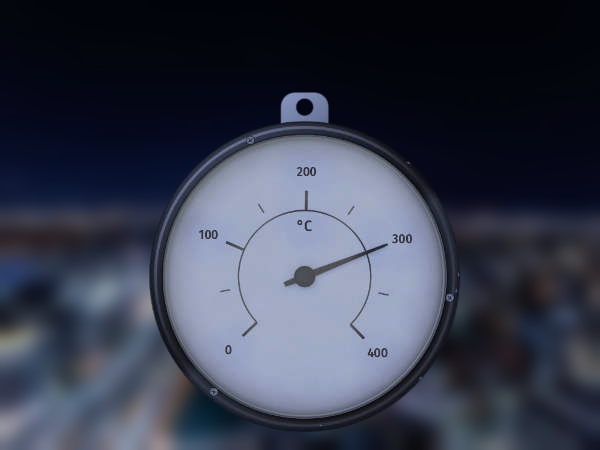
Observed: **300** °C
